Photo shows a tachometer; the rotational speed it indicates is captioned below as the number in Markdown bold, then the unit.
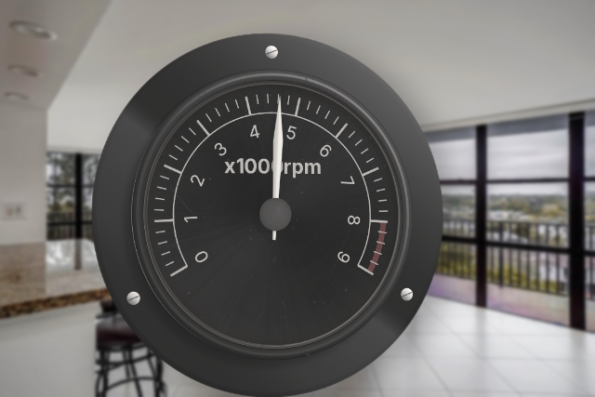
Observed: **4600** rpm
